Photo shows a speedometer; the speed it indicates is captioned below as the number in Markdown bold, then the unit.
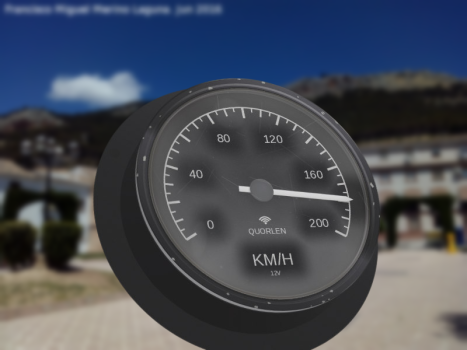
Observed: **180** km/h
